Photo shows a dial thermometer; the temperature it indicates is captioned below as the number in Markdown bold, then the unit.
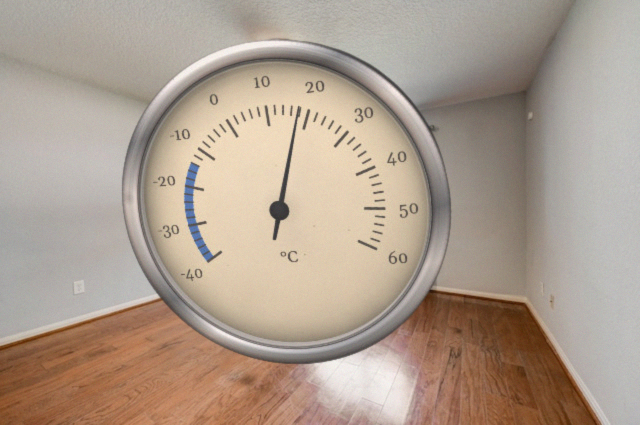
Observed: **18** °C
